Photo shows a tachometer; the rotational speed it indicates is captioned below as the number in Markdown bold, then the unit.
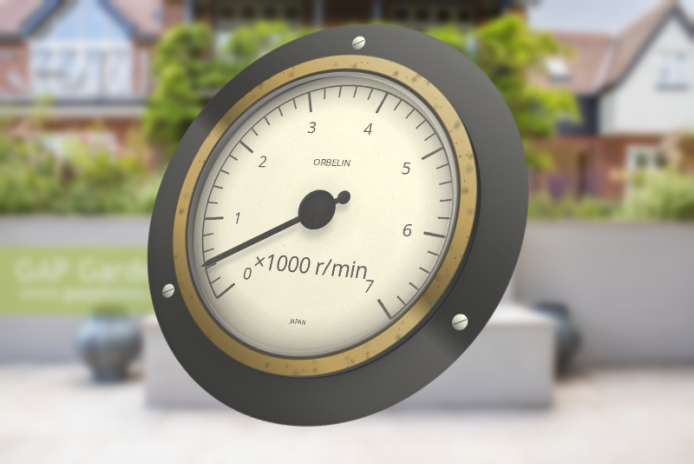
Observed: **400** rpm
